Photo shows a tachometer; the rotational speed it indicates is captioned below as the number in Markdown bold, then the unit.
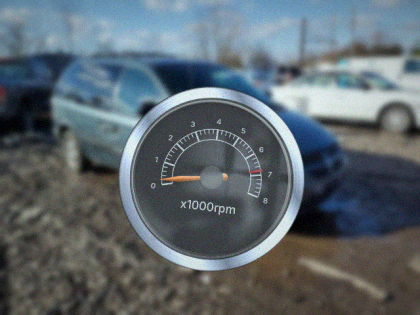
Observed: **200** rpm
